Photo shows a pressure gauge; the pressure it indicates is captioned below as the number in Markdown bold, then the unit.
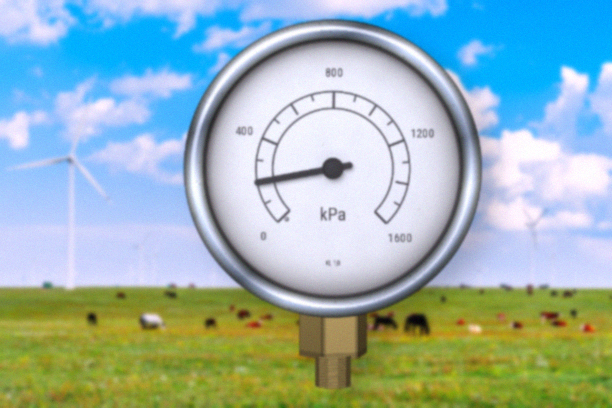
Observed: **200** kPa
